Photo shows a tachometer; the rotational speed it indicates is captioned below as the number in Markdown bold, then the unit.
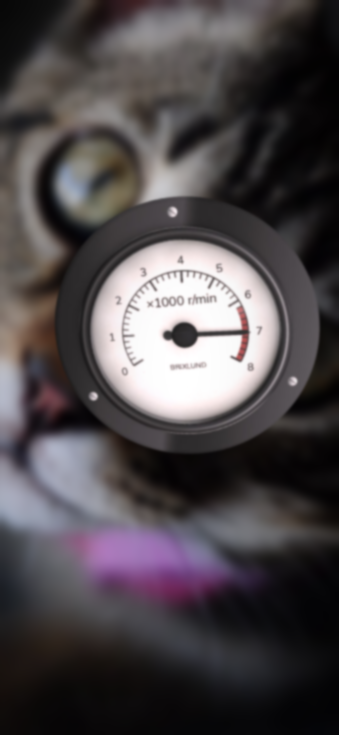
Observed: **7000** rpm
